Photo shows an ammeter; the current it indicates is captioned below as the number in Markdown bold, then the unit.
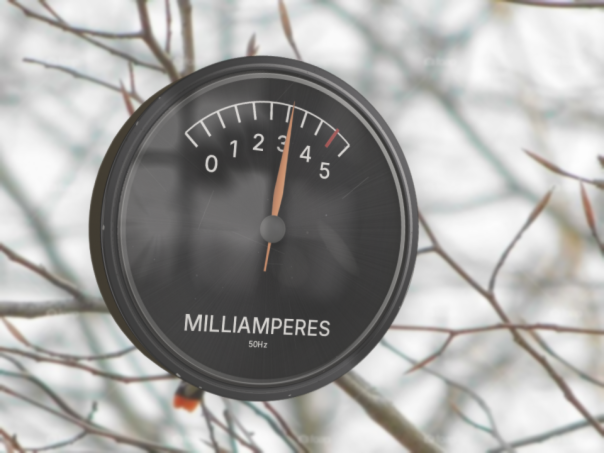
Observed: **3** mA
